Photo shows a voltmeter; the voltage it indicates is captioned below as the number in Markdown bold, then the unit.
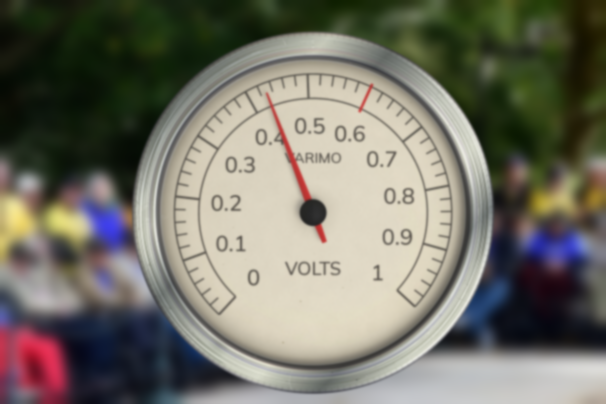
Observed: **0.43** V
